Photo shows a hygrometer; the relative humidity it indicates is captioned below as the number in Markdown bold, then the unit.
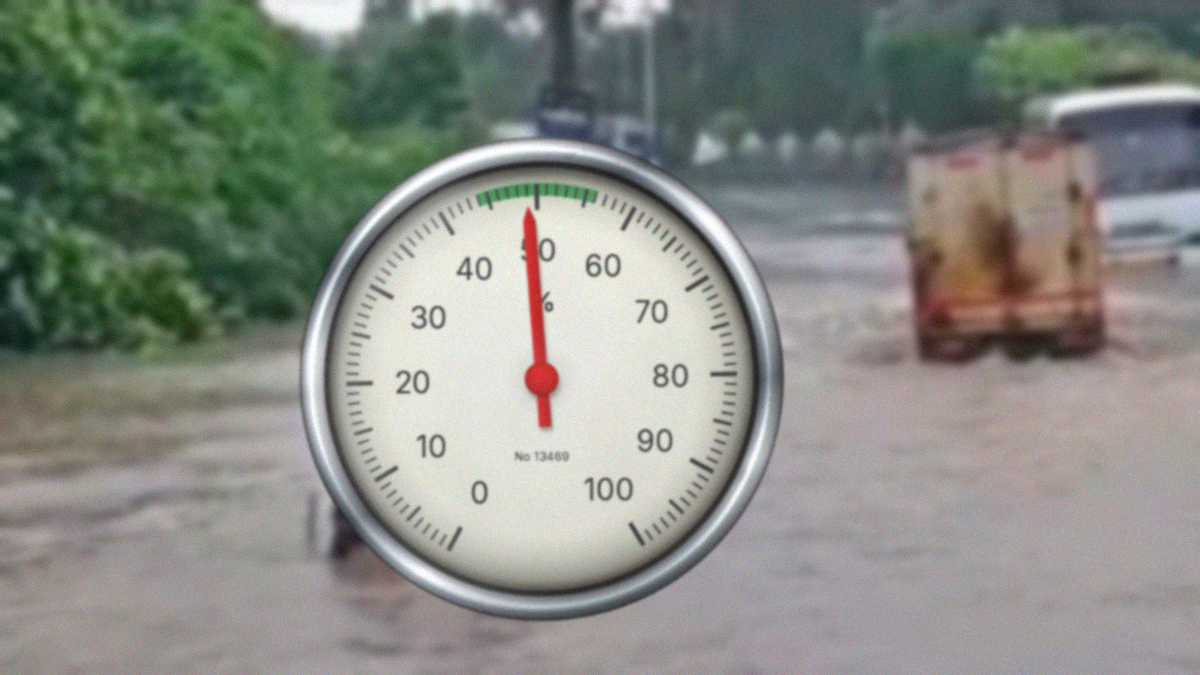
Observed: **49** %
